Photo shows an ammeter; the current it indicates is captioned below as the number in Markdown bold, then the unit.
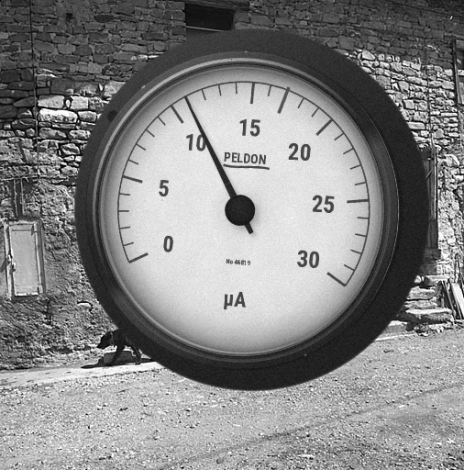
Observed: **11** µA
